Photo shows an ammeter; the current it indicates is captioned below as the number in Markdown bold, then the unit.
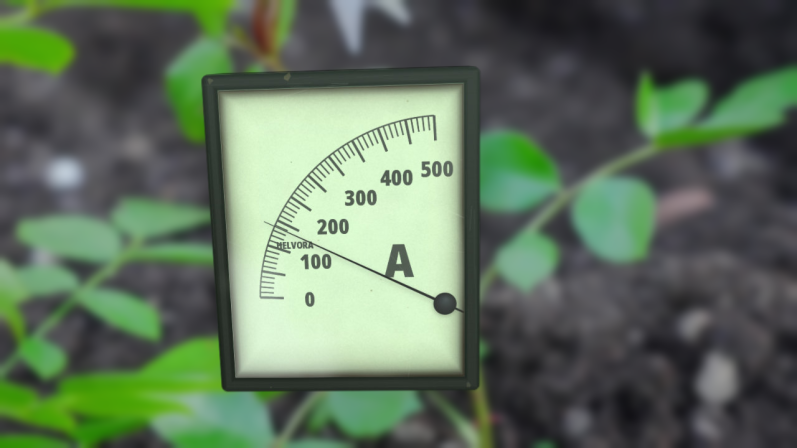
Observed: **140** A
